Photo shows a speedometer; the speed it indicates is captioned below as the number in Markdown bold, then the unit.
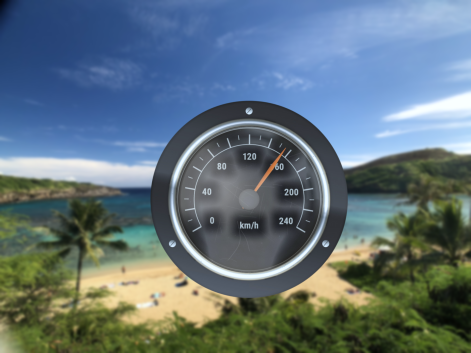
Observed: **155** km/h
